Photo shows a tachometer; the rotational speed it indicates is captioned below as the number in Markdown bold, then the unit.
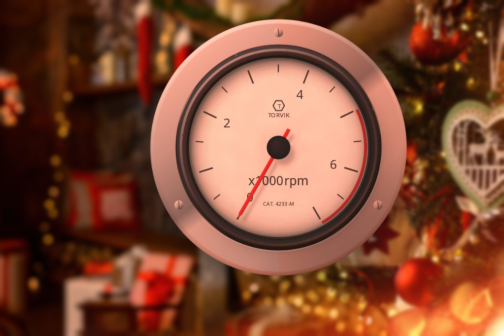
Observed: **0** rpm
